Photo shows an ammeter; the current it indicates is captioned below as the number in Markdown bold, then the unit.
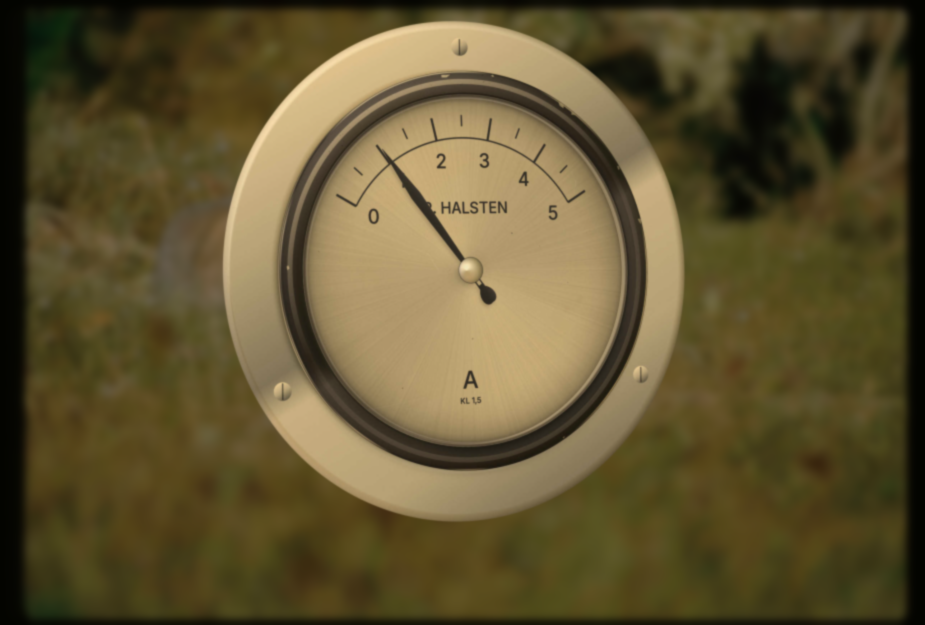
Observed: **1** A
